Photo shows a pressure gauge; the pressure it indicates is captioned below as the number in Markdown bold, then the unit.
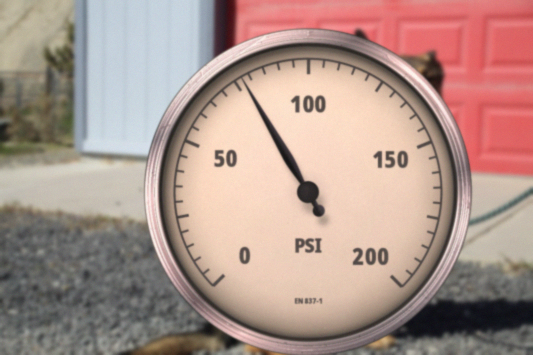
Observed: **77.5** psi
